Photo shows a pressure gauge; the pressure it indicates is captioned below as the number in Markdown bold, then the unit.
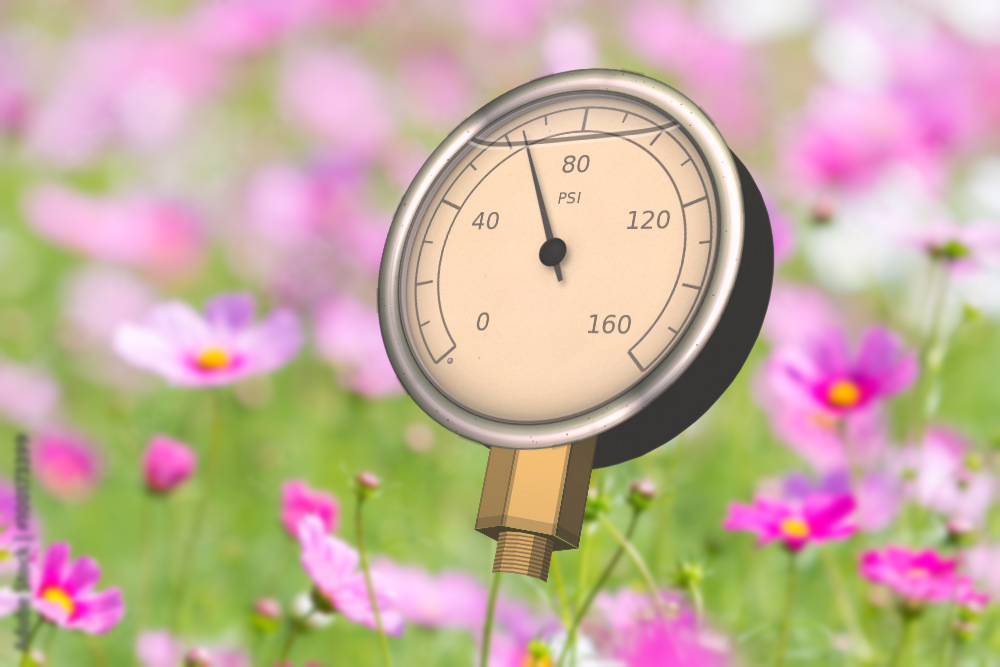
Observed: **65** psi
